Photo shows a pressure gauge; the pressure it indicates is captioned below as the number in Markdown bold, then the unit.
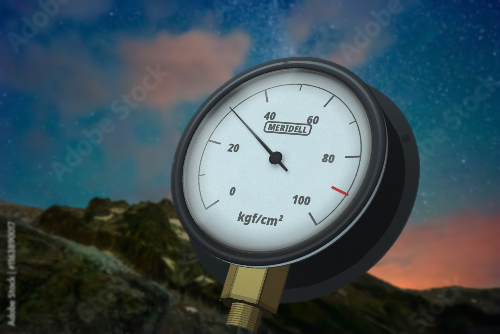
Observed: **30** kg/cm²
